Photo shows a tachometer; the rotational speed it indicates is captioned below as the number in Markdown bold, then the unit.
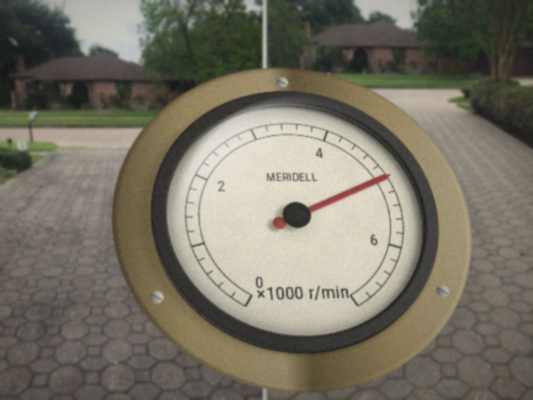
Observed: **5000** rpm
